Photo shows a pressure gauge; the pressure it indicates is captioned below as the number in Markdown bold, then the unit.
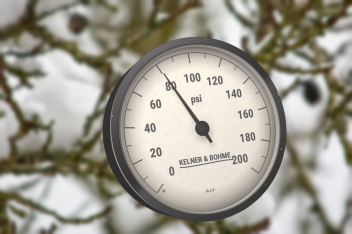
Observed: **80** psi
